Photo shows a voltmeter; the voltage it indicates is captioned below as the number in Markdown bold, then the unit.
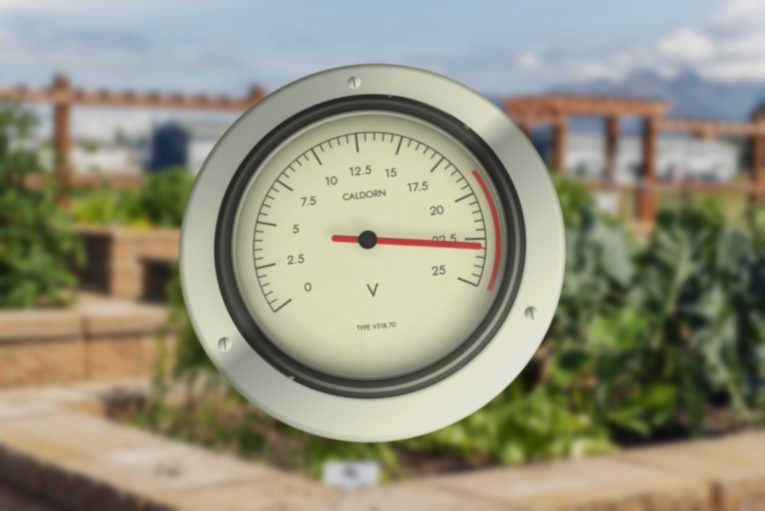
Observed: **23** V
